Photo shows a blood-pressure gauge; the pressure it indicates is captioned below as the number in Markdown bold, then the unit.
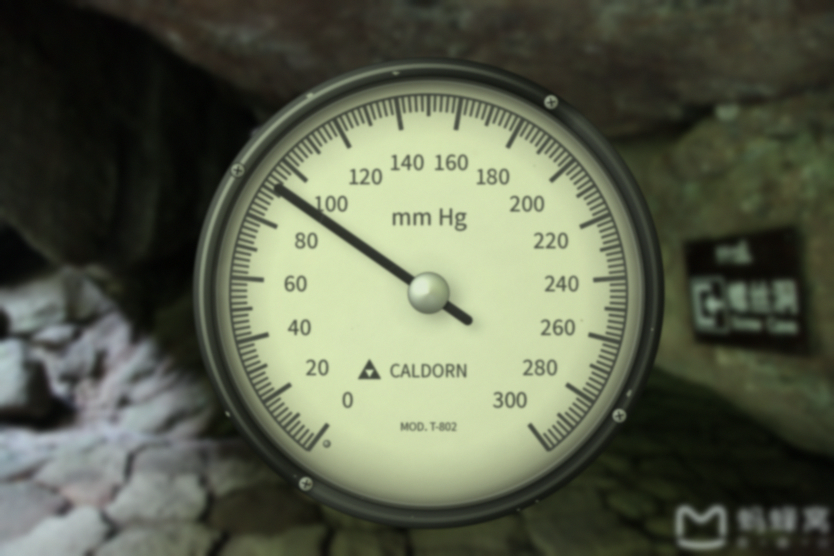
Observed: **92** mmHg
